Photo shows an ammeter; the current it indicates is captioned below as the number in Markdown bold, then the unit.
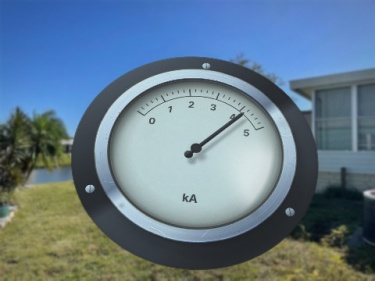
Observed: **4.2** kA
